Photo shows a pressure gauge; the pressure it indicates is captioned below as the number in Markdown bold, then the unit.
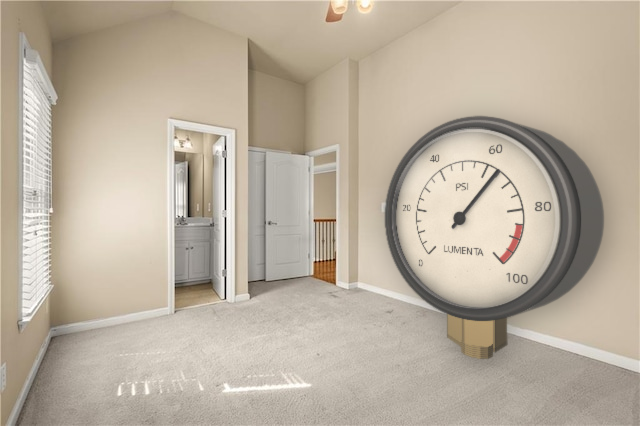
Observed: **65** psi
